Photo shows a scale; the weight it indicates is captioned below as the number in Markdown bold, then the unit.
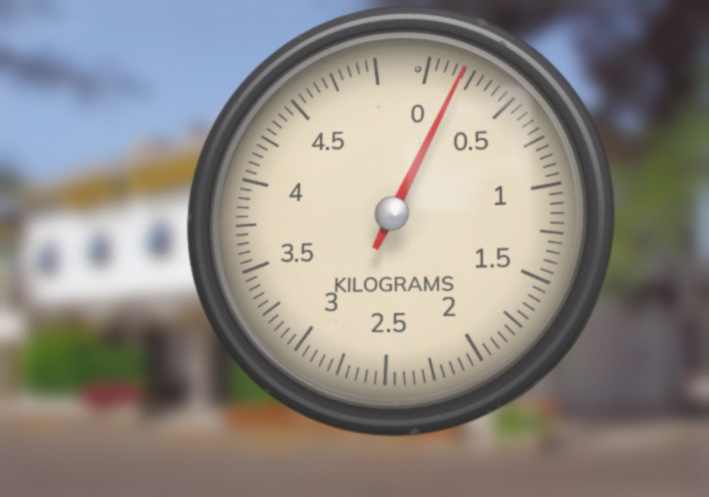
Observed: **0.2** kg
